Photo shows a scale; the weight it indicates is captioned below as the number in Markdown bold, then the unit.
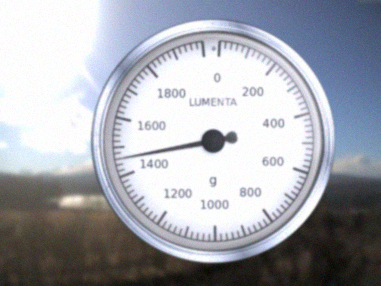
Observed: **1460** g
